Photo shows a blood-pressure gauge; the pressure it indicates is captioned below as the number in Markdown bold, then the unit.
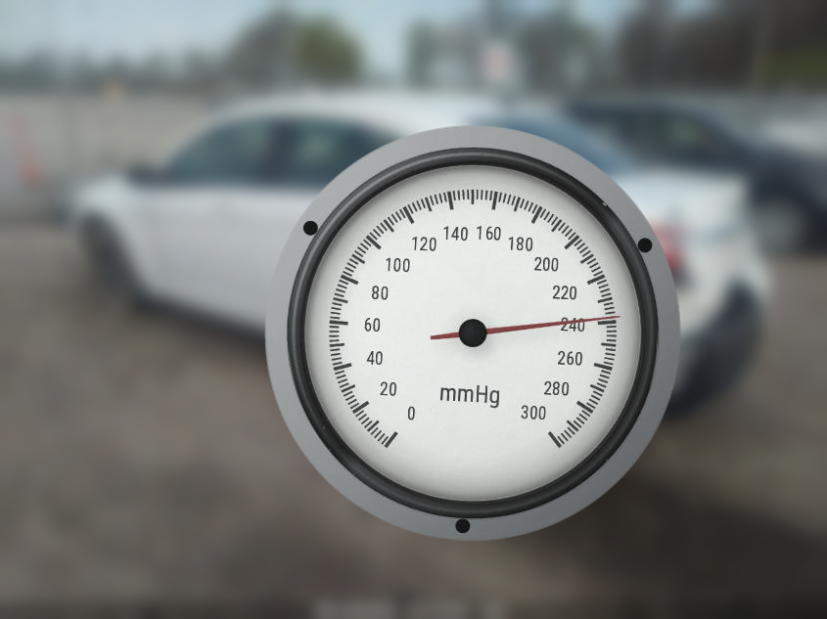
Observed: **238** mmHg
